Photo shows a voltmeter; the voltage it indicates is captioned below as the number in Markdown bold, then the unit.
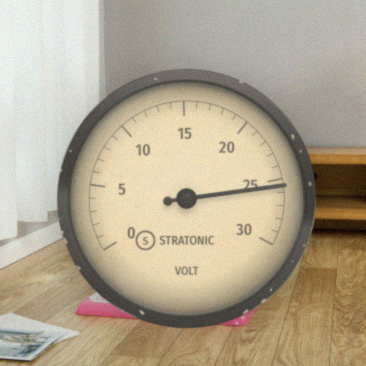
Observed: **25.5** V
